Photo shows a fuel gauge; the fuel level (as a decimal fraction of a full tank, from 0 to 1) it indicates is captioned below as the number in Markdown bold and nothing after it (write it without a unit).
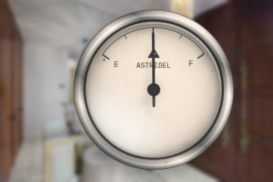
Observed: **0.5**
